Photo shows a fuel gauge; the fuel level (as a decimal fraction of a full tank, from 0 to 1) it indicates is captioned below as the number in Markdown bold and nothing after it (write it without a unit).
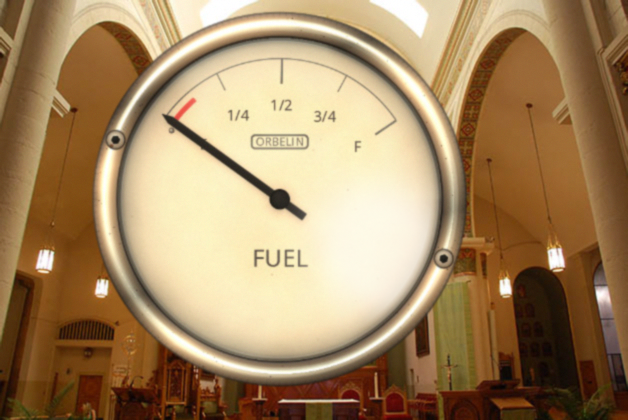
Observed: **0**
